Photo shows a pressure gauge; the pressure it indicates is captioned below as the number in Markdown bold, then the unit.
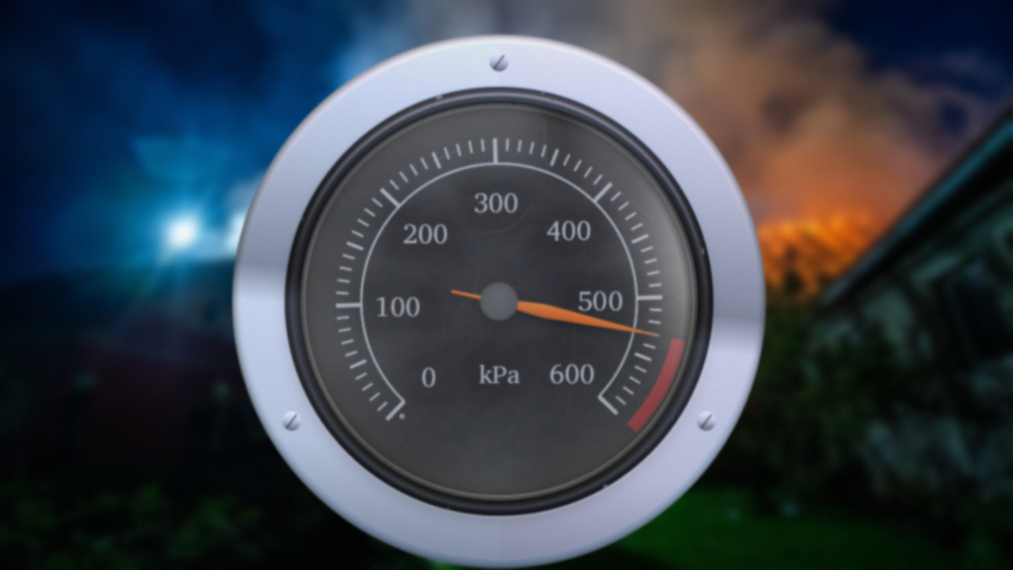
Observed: **530** kPa
